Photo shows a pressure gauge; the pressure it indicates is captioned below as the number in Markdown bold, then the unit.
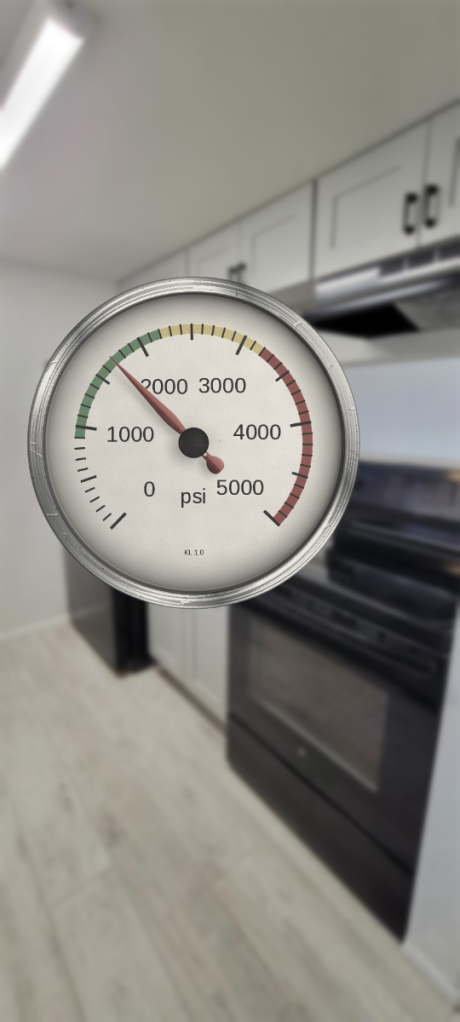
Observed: **1700** psi
